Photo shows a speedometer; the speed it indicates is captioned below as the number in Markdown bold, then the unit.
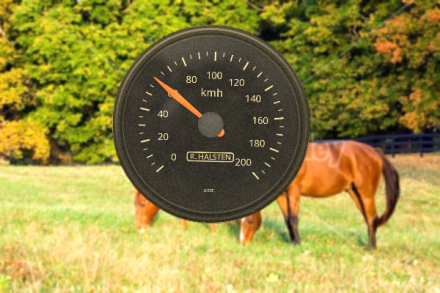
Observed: **60** km/h
